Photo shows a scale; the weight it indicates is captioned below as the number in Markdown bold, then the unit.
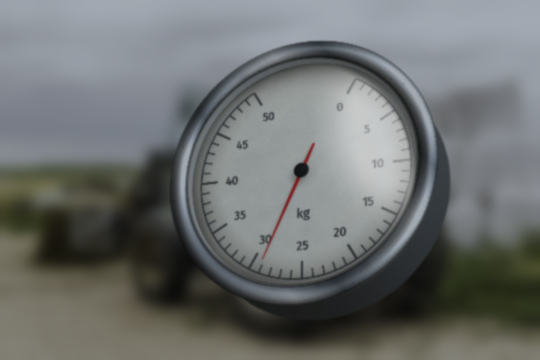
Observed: **29** kg
